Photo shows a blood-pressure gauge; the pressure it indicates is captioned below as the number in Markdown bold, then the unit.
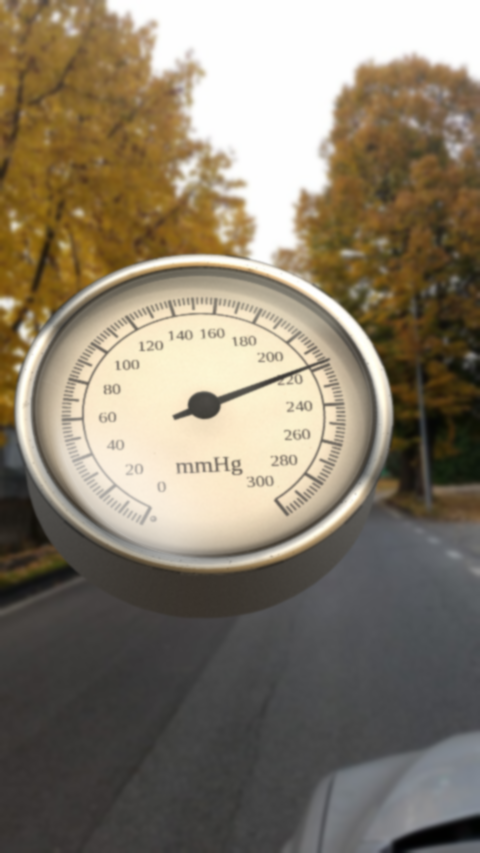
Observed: **220** mmHg
